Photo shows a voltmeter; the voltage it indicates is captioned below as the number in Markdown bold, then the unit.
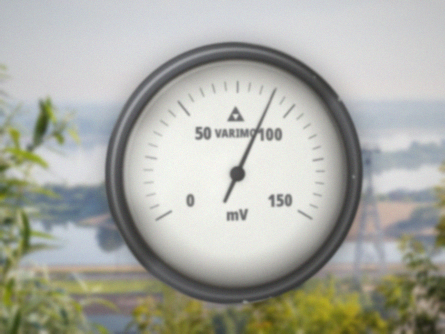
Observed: **90** mV
